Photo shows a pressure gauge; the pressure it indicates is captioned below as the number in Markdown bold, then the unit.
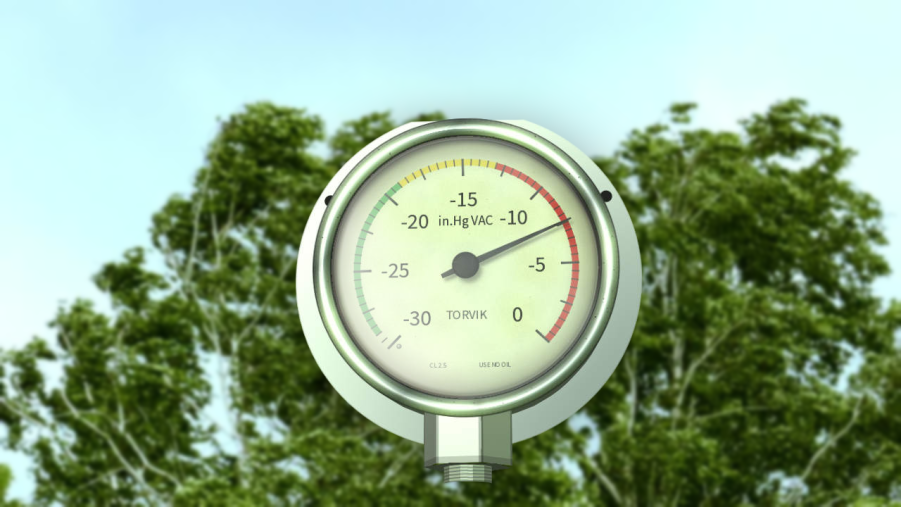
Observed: **-7.5** inHg
